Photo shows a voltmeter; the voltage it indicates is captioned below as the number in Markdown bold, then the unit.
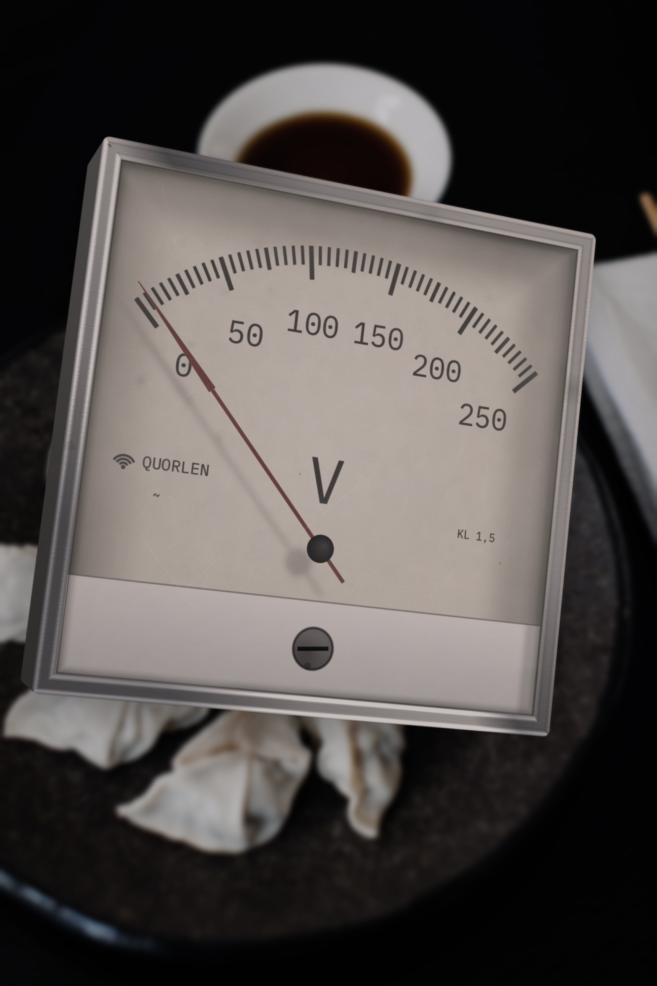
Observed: **5** V
